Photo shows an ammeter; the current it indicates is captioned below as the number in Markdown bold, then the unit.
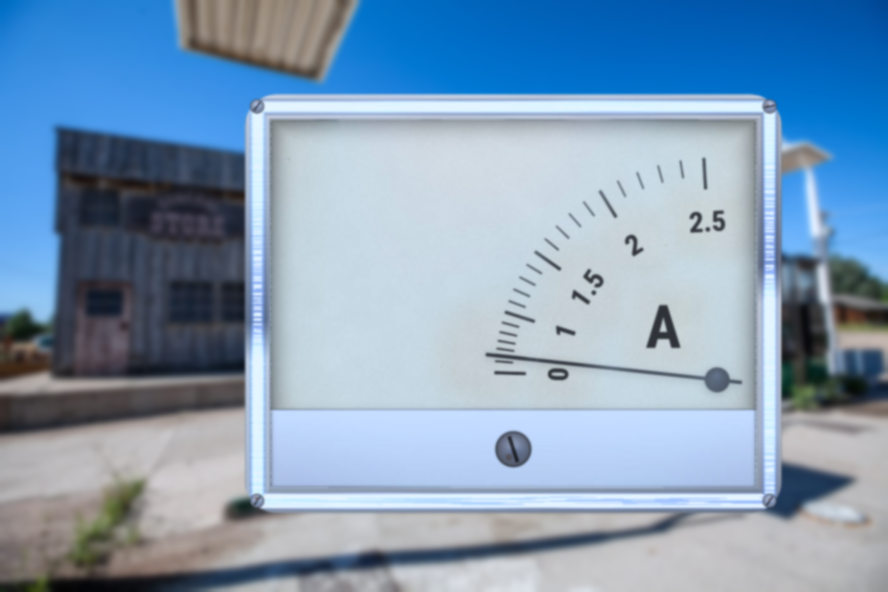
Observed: **0.5** A
